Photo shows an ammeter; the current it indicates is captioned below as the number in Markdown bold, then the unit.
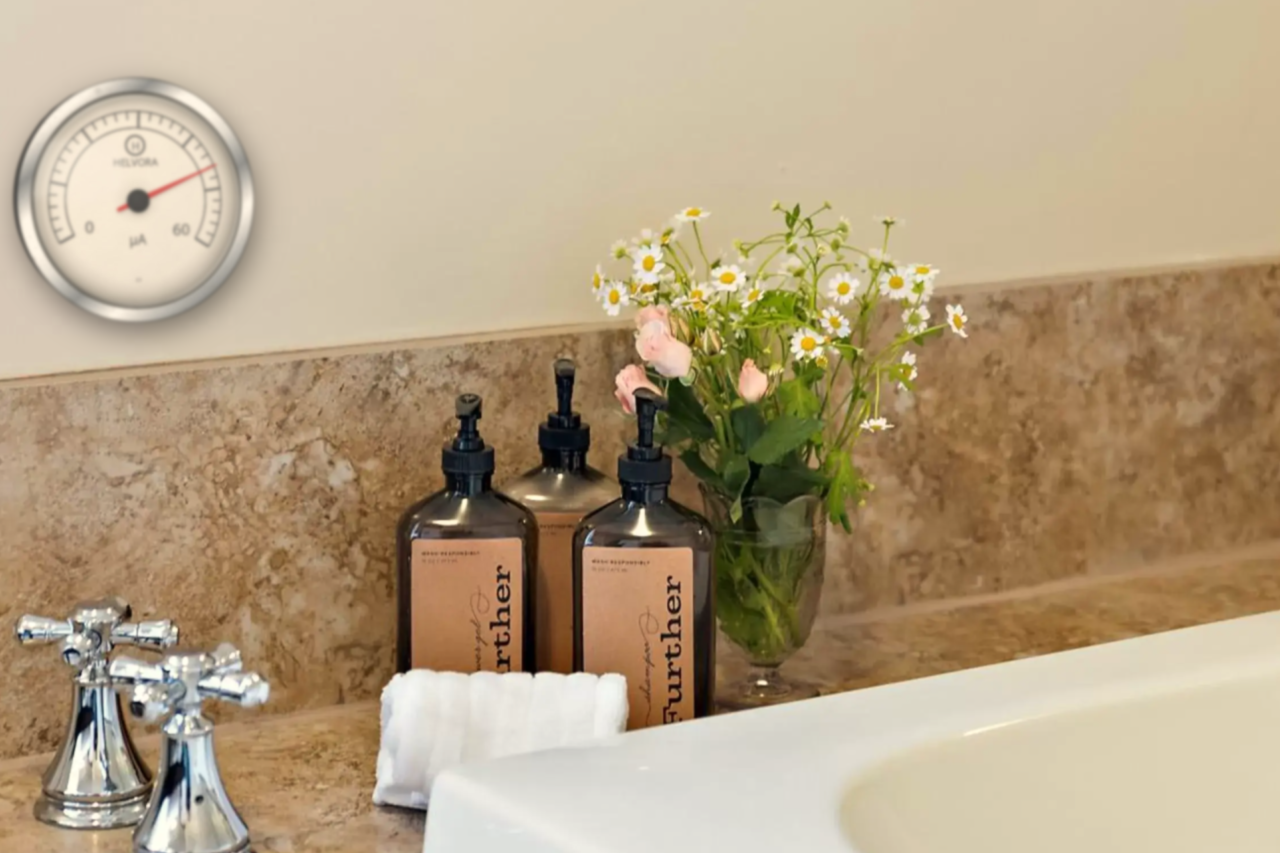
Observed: **46** µA
